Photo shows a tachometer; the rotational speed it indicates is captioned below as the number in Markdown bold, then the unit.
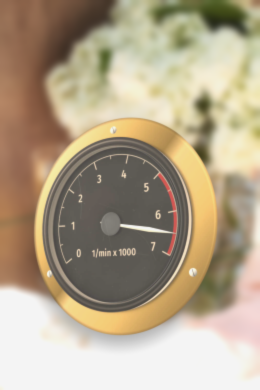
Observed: **6500** rpm
